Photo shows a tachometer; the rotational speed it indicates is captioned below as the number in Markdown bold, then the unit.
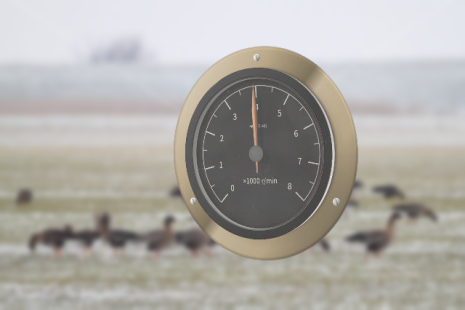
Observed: **4000** rpm
